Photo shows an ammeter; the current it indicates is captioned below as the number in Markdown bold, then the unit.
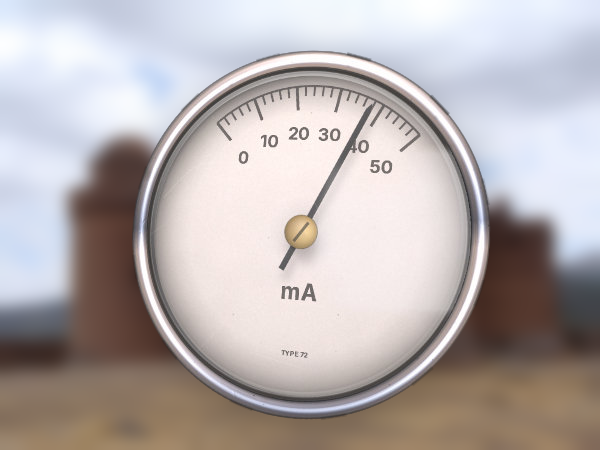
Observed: **38** mA
